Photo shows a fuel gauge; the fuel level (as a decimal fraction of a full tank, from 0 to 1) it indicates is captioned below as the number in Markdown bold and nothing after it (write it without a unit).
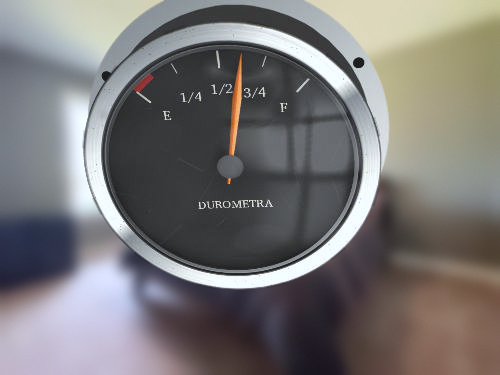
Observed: **0.625**
